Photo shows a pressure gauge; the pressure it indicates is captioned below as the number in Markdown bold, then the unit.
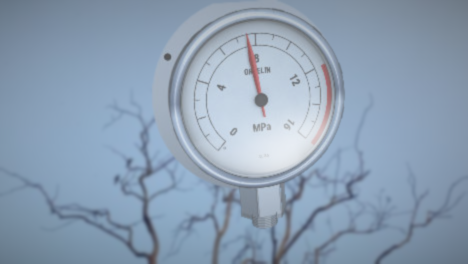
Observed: **7.5** MPa
